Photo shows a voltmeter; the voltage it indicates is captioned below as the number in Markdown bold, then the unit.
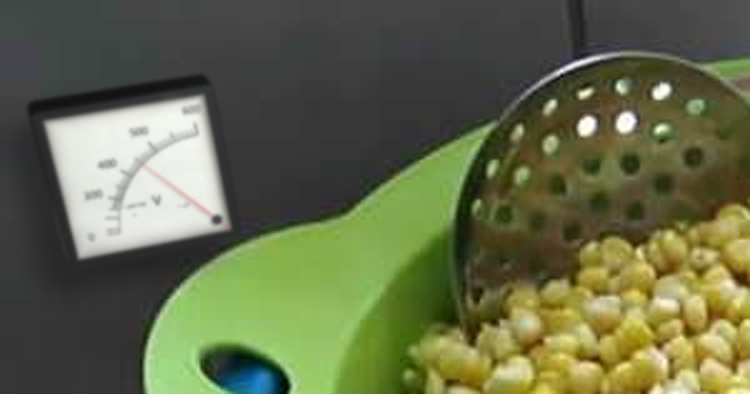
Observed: **450** V
